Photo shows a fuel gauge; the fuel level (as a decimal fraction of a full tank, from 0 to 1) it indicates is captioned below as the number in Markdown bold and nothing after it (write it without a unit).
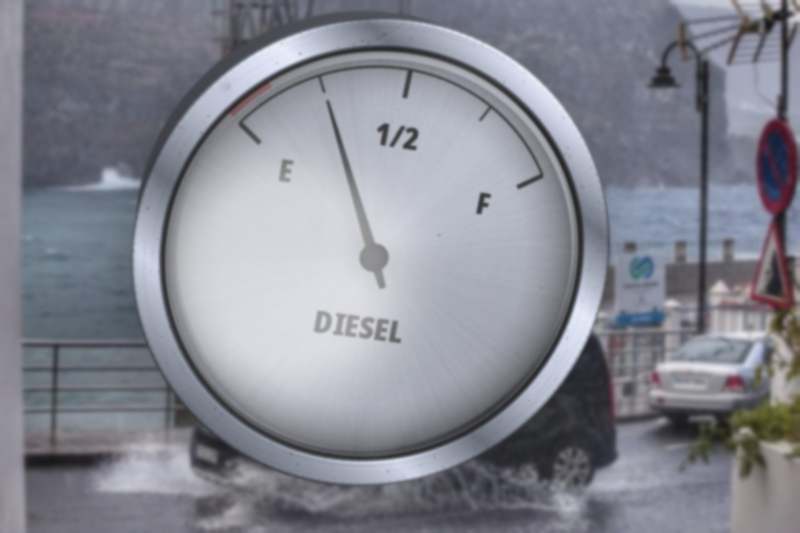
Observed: **0.25**
